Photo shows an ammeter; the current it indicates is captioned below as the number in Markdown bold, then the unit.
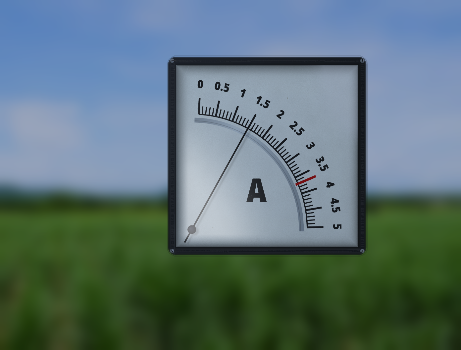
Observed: **1.5** A
